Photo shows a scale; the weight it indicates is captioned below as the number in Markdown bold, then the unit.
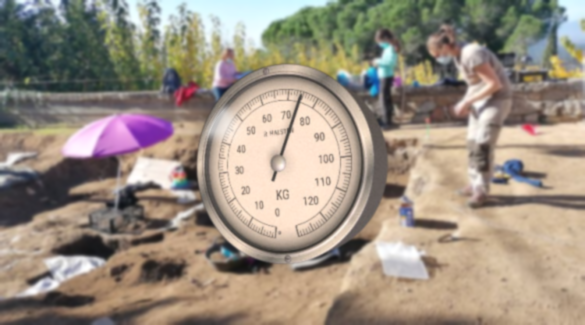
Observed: **75** kg
